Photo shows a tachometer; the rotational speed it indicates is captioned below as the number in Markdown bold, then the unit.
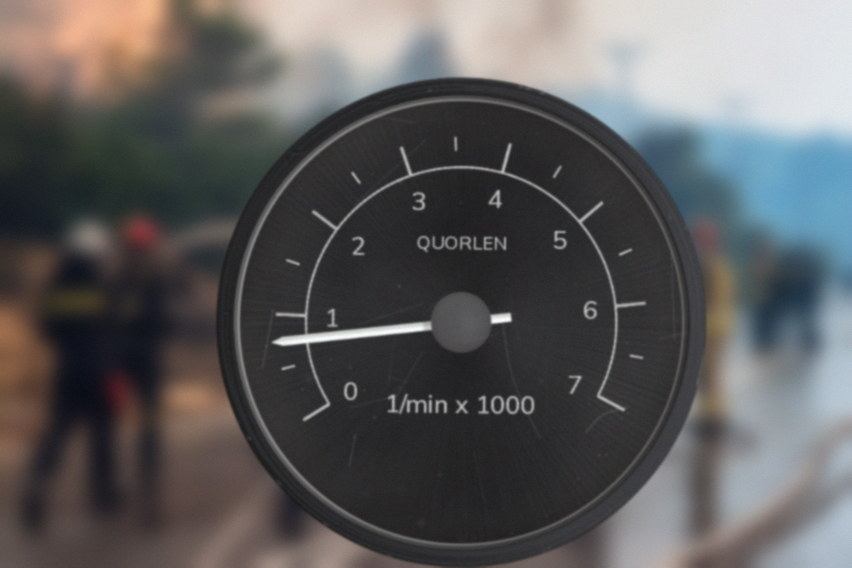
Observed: **750** rpm
